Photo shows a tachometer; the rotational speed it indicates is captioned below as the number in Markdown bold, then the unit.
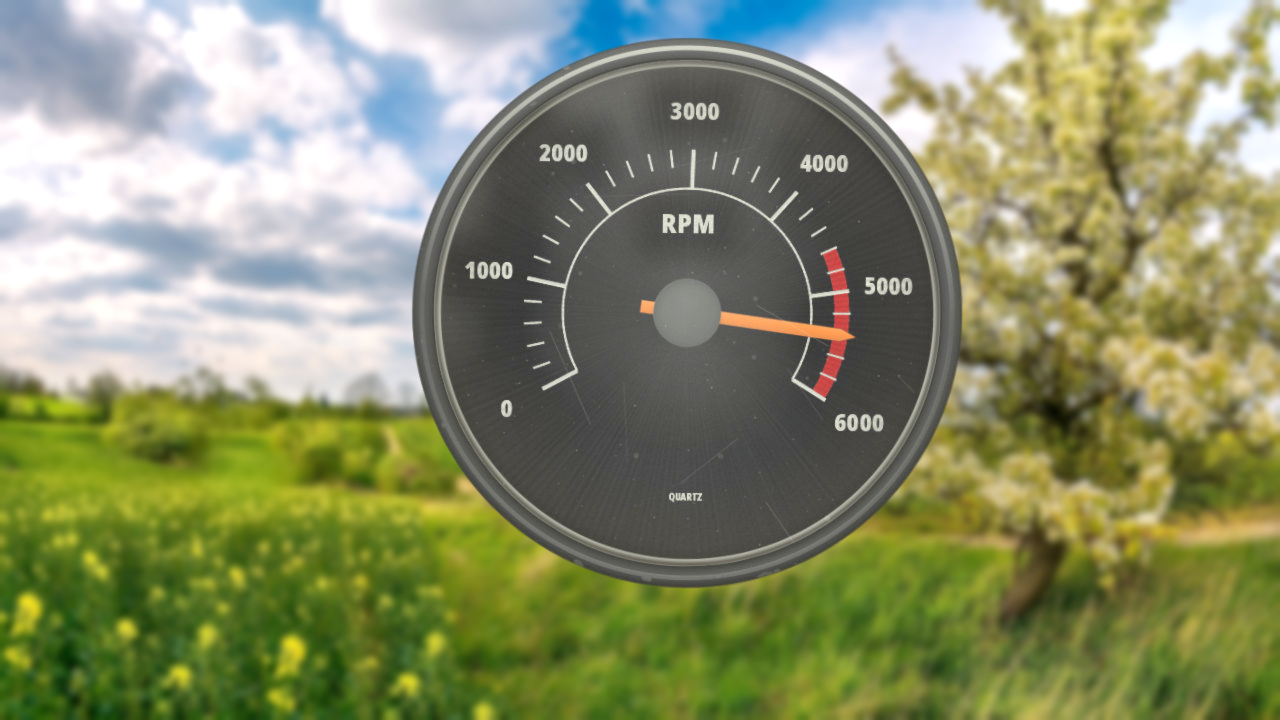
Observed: **5400** rpm
